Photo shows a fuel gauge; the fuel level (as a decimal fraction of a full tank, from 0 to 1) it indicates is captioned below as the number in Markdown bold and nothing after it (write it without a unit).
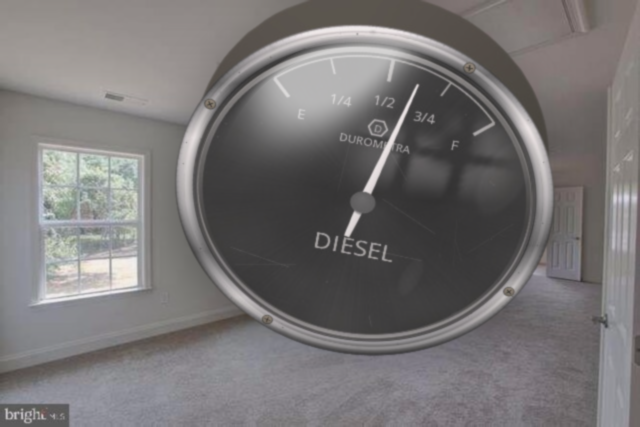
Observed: **0.625**
